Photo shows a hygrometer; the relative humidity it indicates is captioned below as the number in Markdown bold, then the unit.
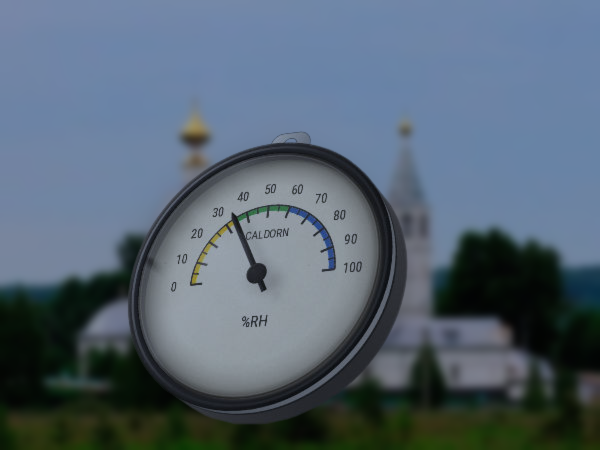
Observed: **35** %
